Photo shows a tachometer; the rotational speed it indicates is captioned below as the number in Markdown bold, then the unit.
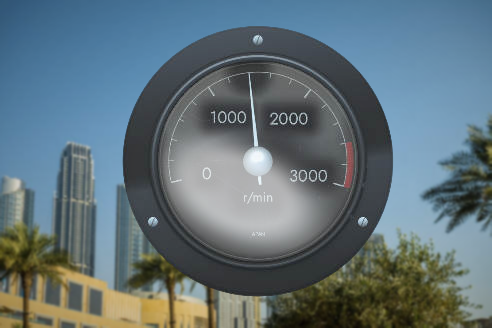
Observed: **1400** rpm
